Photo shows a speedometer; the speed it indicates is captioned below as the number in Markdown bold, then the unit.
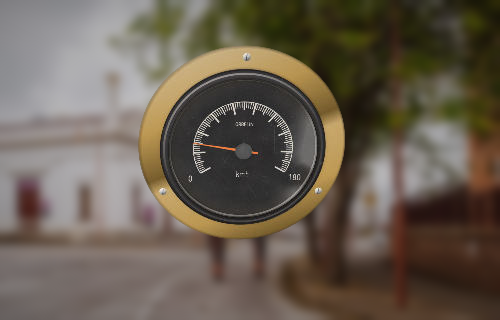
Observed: **30** km/h
